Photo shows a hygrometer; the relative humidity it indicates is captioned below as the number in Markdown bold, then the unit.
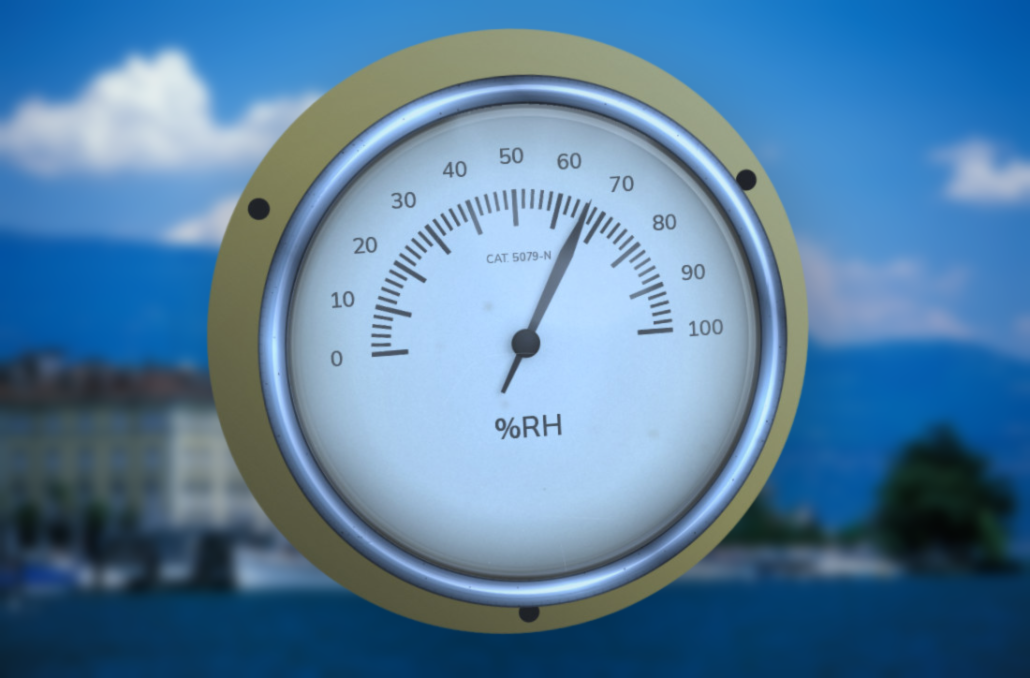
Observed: **66** %
